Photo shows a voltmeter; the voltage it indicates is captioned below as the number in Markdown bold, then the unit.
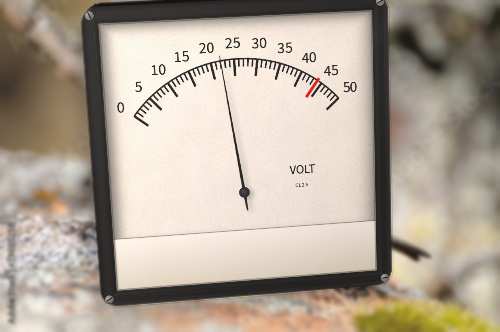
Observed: **22** V
